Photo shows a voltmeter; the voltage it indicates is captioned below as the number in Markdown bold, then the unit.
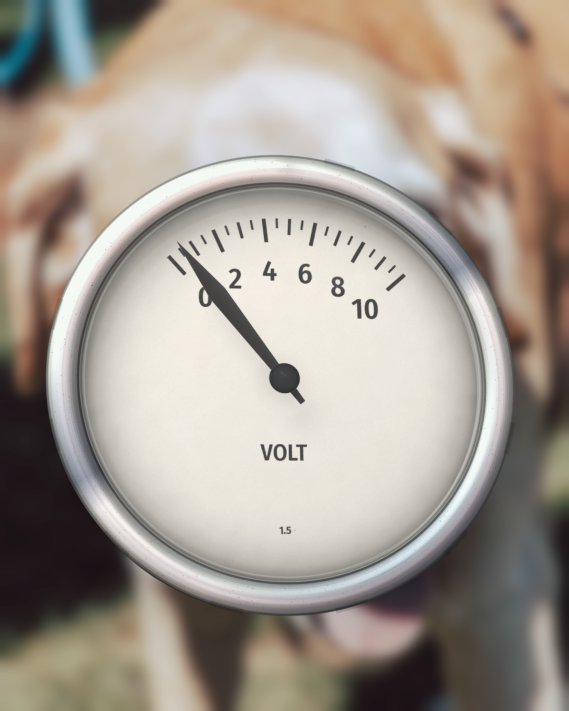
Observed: **0.5** V
